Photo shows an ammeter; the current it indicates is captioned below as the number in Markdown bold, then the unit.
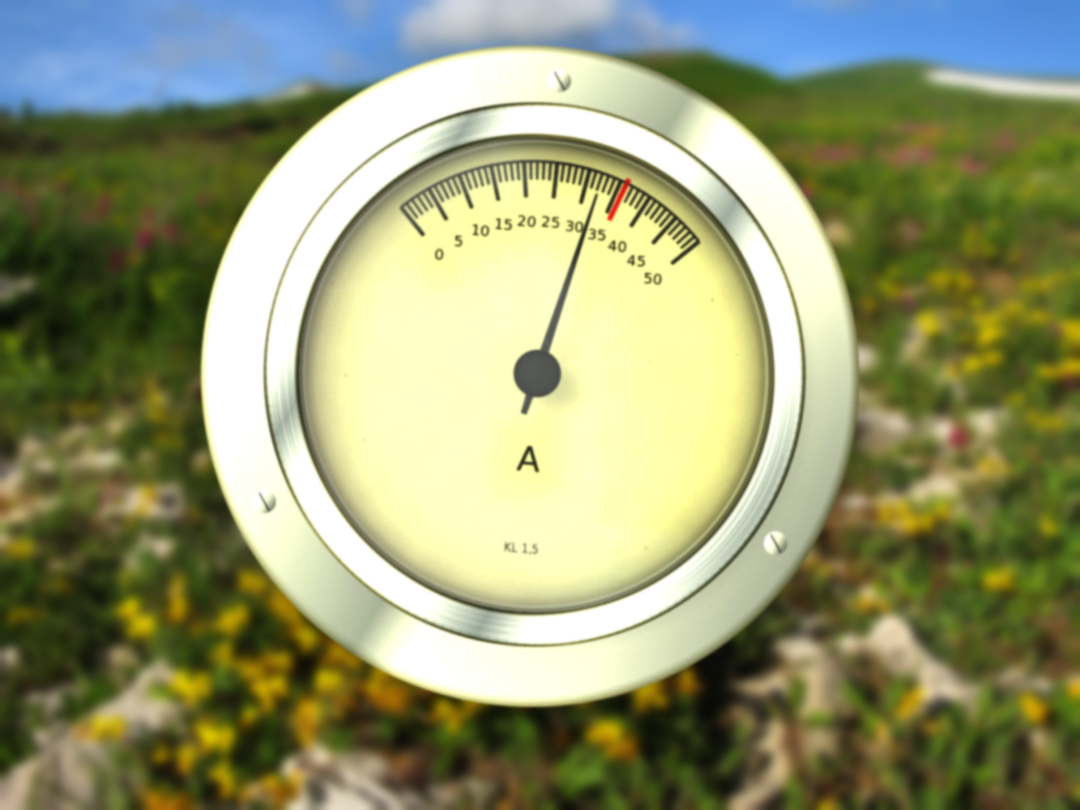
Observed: **32** A
